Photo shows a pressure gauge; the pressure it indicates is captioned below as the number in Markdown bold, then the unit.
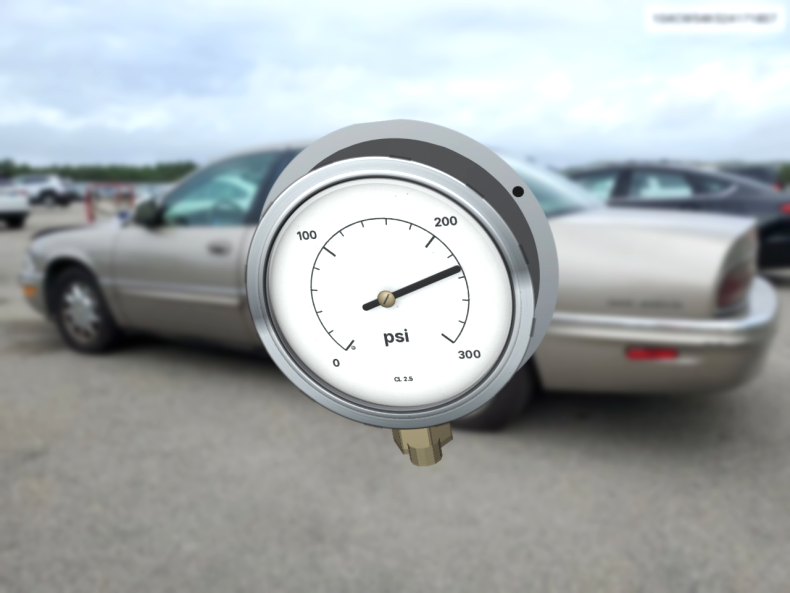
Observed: **230** psi
